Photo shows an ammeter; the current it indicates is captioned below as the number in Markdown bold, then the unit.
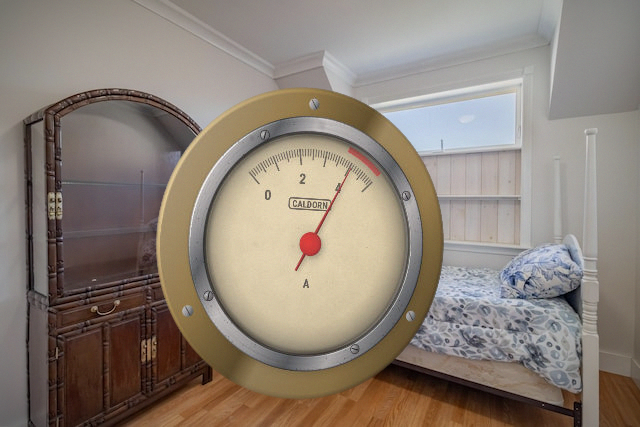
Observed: **4** A
